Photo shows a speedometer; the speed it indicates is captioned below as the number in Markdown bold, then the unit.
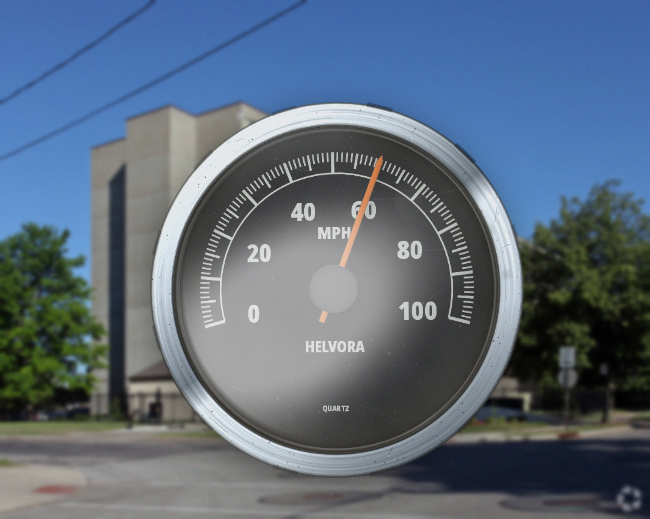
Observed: **60** mph
